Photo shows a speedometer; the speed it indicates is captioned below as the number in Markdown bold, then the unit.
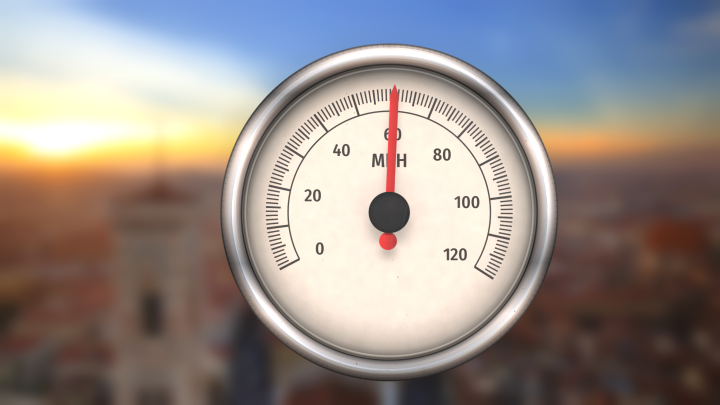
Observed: **60** mph
